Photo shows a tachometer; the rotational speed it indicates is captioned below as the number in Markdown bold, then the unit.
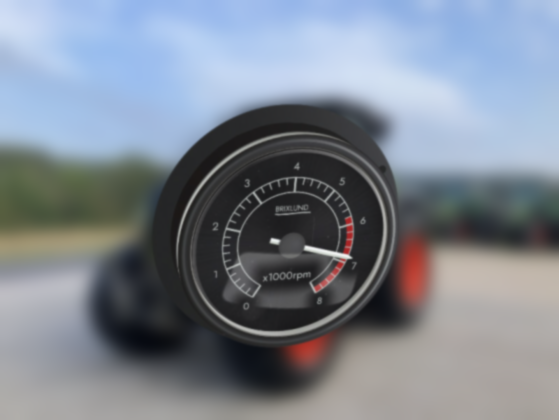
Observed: **6800** rpm
